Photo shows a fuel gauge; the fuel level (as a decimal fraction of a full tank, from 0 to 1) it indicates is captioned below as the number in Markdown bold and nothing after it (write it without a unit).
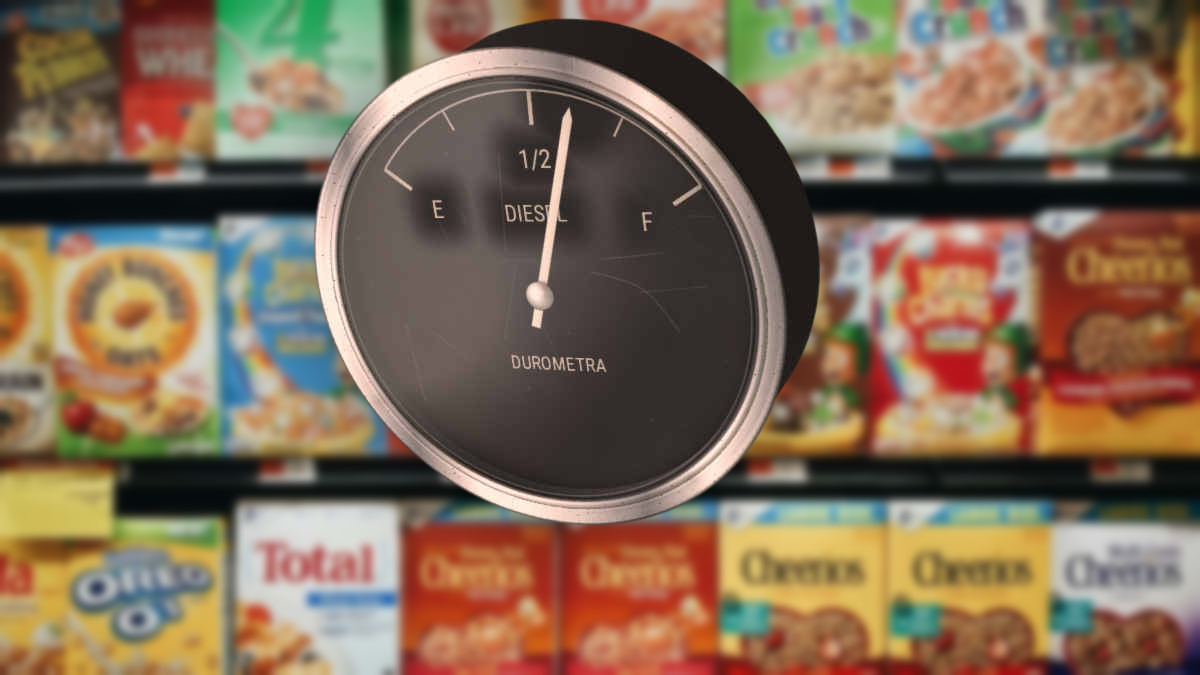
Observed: **0.625**
